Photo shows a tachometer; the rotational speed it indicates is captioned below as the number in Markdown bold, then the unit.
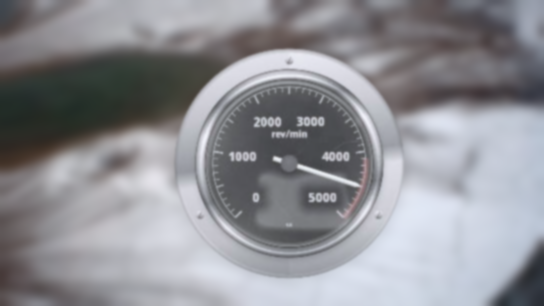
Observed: **4500** rpm
